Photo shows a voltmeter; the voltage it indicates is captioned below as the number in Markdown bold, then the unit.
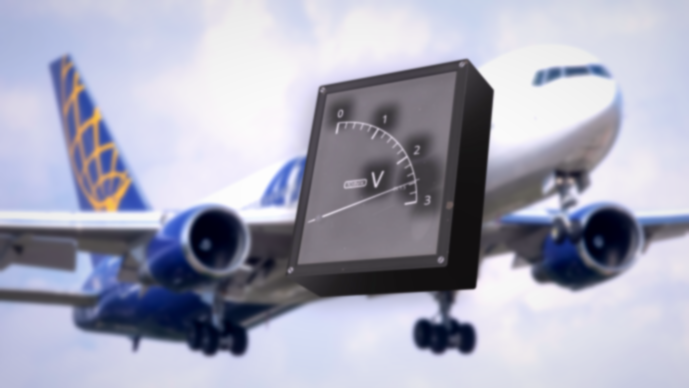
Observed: **2.6** V
